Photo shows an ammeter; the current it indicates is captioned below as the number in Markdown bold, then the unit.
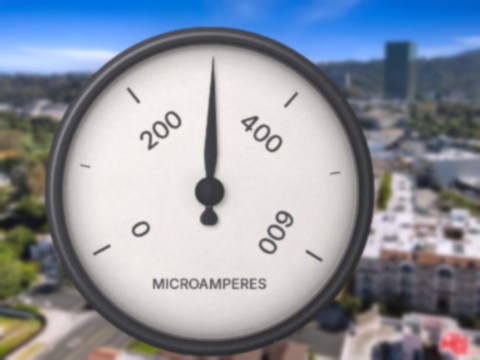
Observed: **300** µA
